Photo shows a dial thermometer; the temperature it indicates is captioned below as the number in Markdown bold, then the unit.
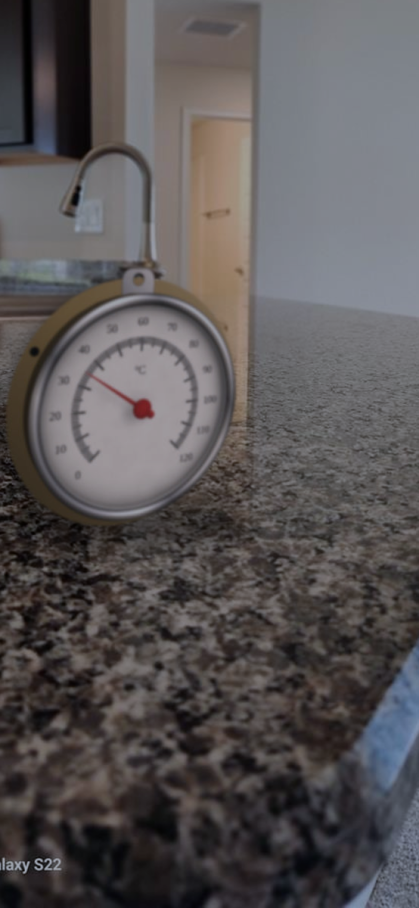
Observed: **35** °C
